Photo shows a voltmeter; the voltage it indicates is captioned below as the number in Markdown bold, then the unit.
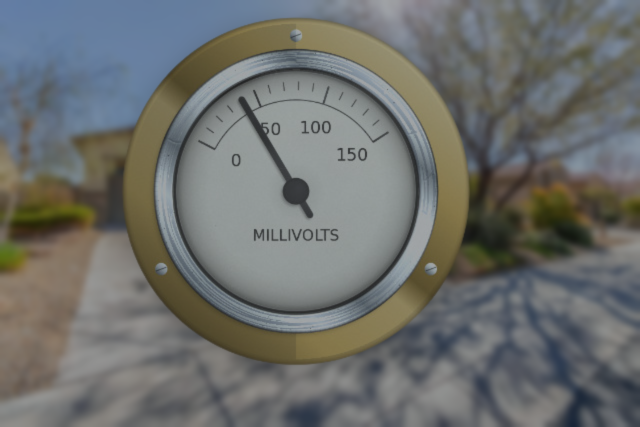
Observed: **40** mV
